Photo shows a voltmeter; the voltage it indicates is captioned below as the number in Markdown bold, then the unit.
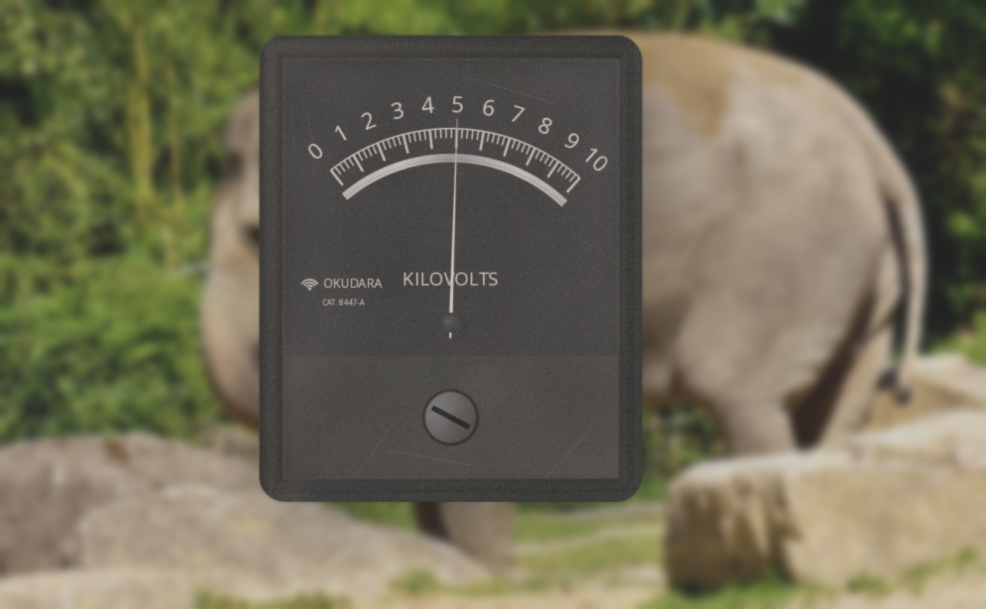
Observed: **5** kV
